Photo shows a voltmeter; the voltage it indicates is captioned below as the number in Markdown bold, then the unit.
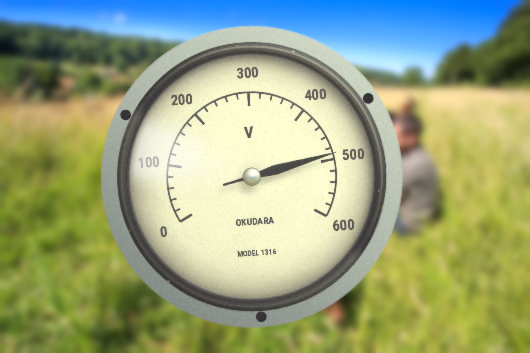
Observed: **490** V
